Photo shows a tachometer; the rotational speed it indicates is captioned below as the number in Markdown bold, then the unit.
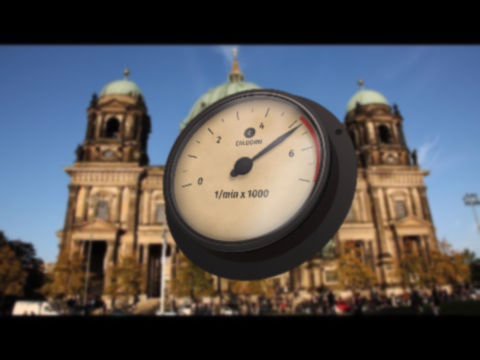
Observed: **5250** rpm
